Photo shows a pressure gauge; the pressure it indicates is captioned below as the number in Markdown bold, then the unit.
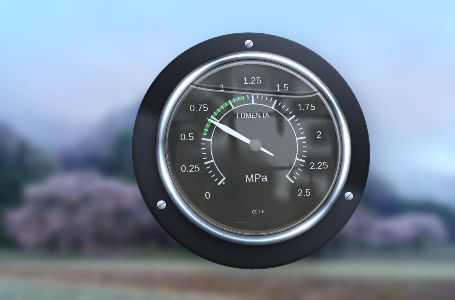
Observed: **0.7** MPa
